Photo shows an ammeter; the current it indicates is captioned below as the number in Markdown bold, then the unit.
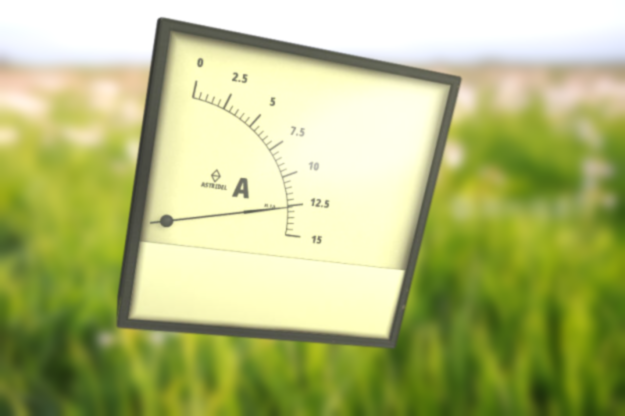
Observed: **12.5** A
